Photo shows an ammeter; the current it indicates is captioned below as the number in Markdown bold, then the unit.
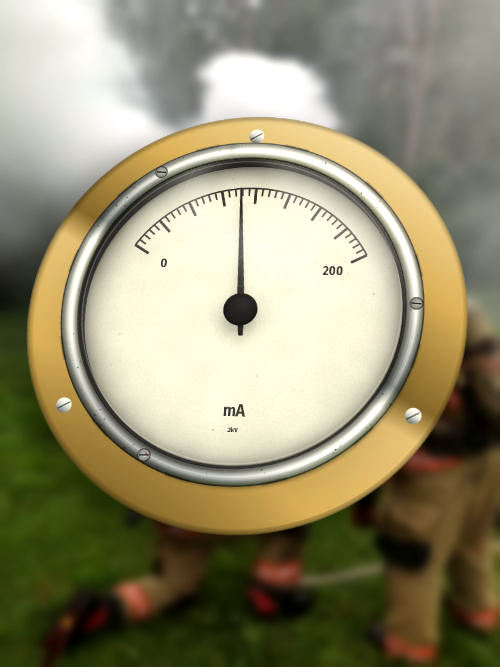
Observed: **90** mA
